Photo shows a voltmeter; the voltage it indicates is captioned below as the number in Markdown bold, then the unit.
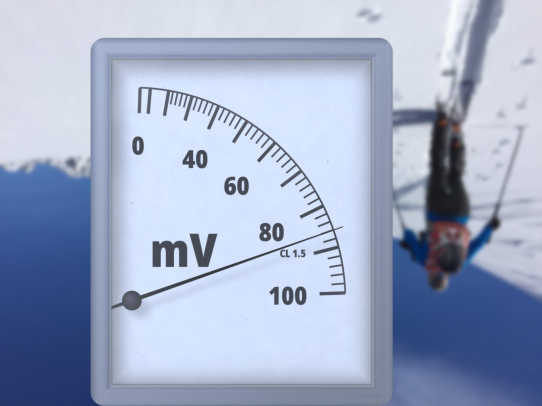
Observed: **86** mV
